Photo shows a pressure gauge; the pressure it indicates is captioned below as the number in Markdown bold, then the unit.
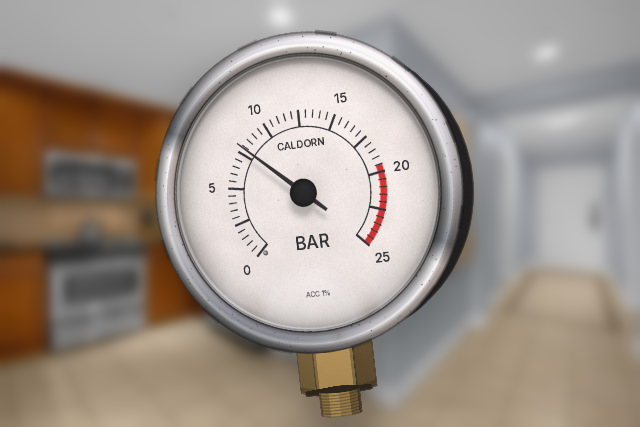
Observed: **8** bar
